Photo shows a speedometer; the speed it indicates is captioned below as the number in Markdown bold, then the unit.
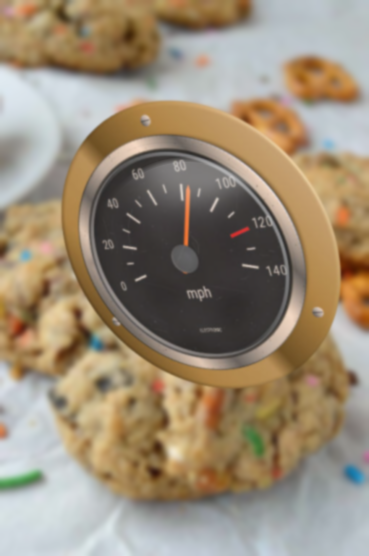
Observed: **85** mph
